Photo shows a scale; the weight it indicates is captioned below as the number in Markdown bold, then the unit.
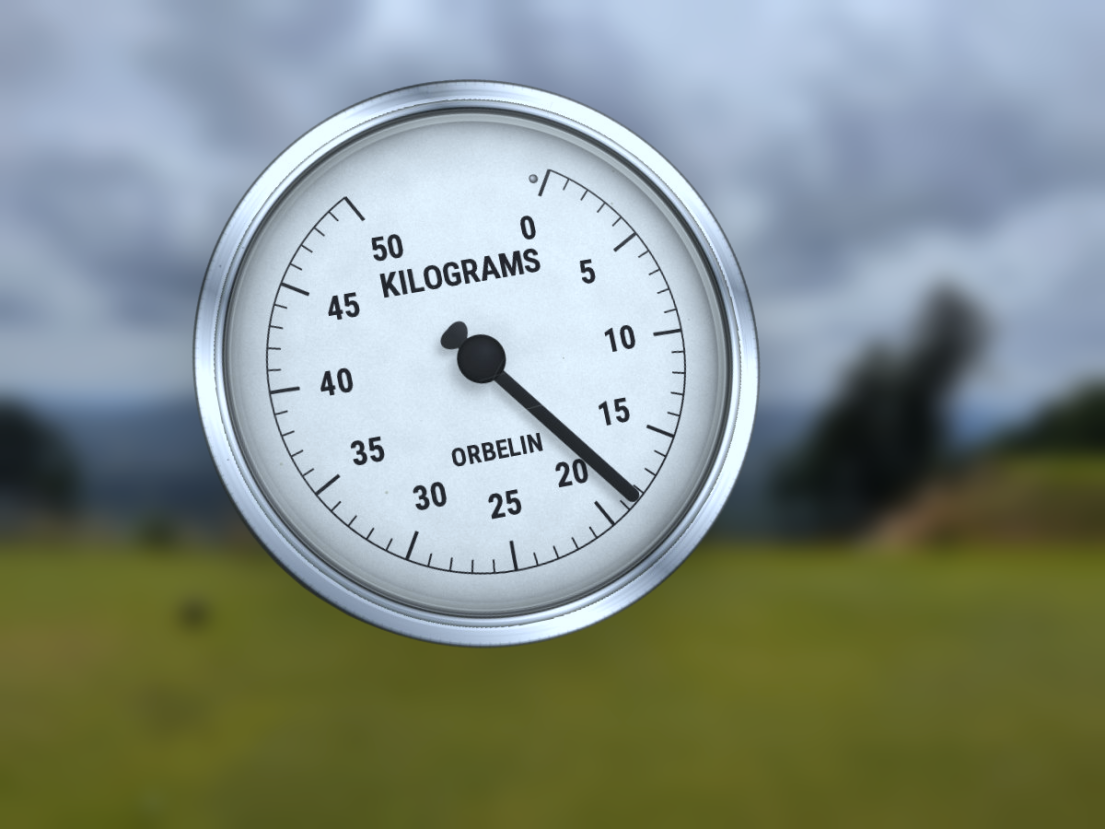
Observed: **18.5** kg
